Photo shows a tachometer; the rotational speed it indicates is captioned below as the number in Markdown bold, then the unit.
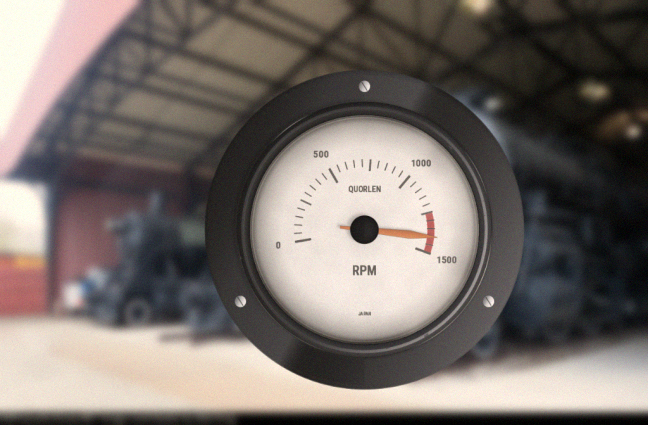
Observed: **1400** rpm
